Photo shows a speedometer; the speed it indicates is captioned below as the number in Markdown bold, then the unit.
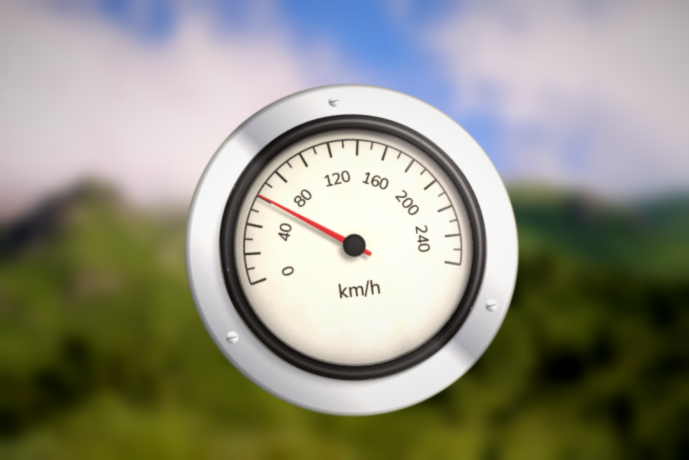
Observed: **60** km/h
